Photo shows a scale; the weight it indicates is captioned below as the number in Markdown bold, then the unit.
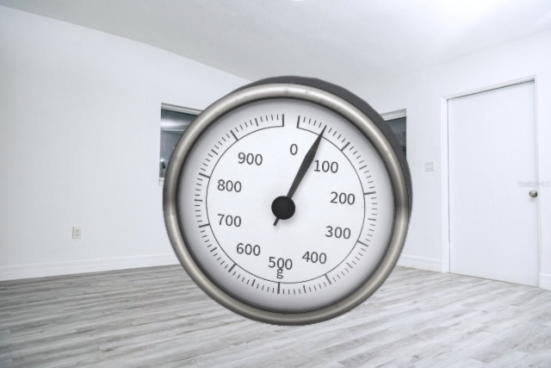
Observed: **50** g
